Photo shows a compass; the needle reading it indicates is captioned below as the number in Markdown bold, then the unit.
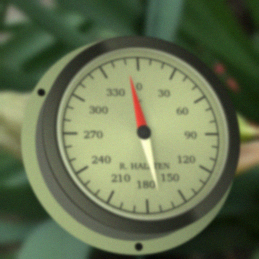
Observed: **350** °
